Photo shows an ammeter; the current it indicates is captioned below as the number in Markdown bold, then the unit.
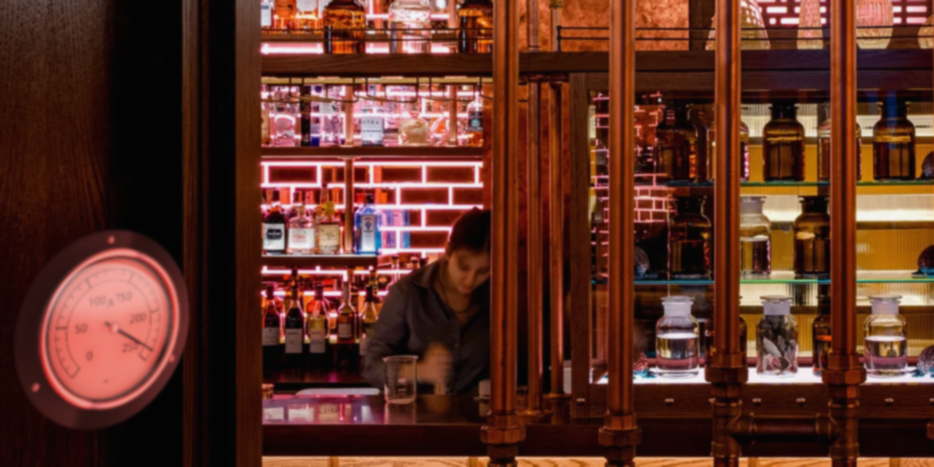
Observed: **240** A
